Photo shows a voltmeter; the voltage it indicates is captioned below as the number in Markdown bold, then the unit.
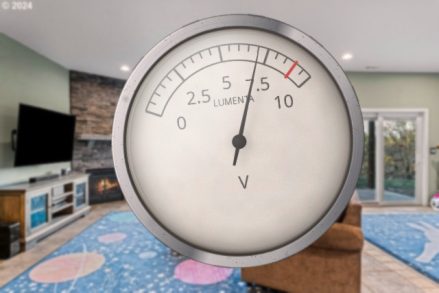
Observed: **7** V
